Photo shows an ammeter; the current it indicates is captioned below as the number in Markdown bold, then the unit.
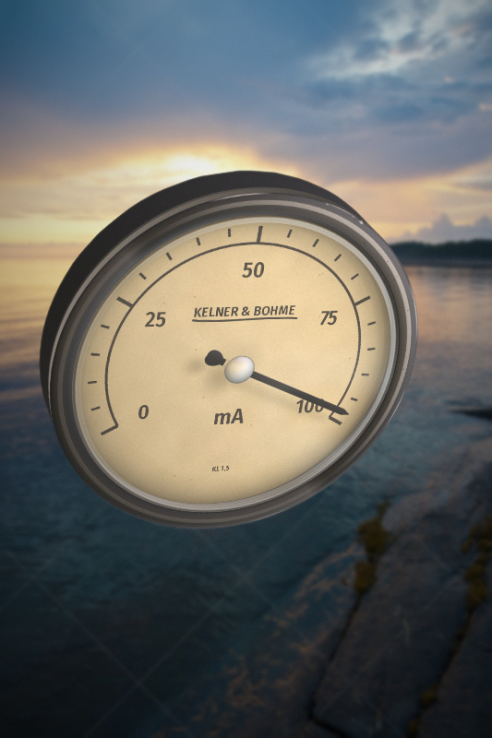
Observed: **97.5** mA
